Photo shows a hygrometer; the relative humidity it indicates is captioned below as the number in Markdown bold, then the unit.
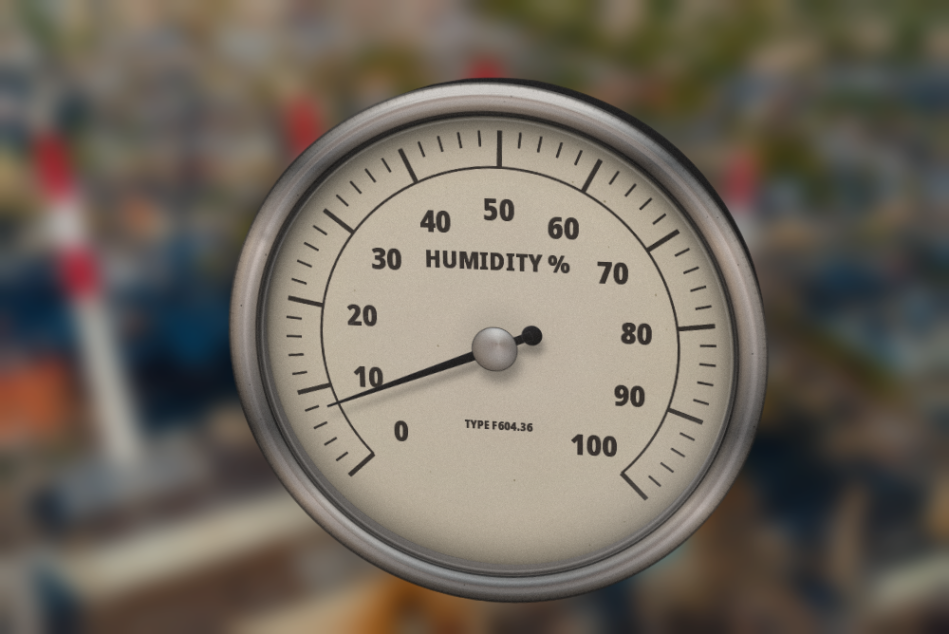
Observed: **8** %
